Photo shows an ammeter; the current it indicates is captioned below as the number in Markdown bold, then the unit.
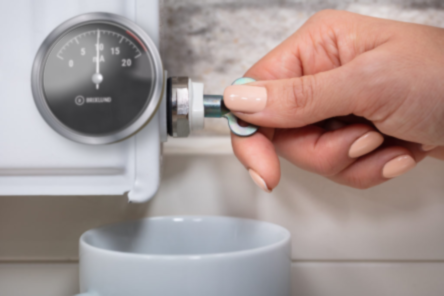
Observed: **10** mA
